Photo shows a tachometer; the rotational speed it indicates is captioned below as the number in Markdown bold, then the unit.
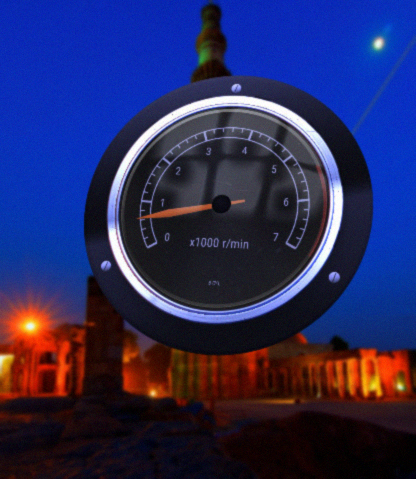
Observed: **600** rpm
